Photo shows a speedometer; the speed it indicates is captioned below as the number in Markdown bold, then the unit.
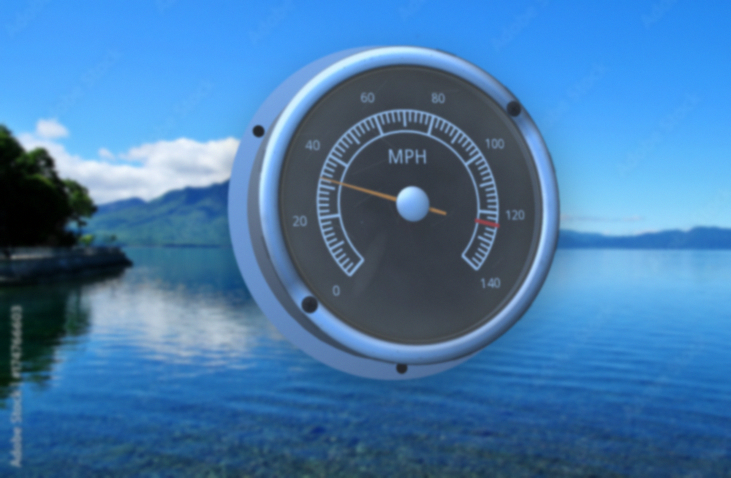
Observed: **32** mph
